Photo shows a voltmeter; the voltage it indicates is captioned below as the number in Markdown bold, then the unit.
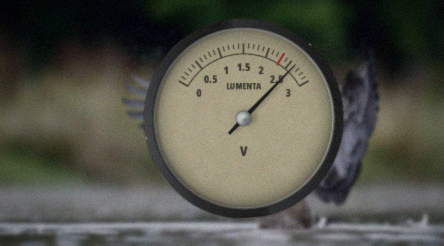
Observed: **2.6** V
